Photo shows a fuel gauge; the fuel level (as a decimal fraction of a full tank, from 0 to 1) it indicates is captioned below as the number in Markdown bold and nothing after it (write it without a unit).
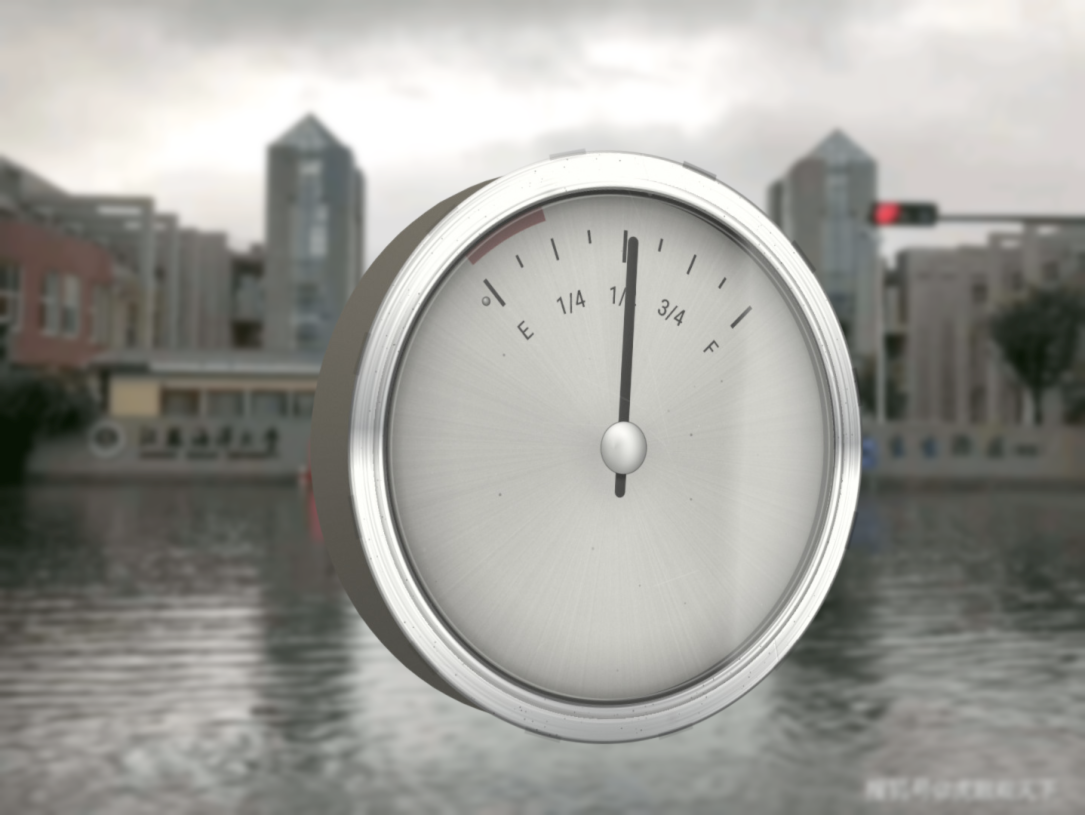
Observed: **0.5**
